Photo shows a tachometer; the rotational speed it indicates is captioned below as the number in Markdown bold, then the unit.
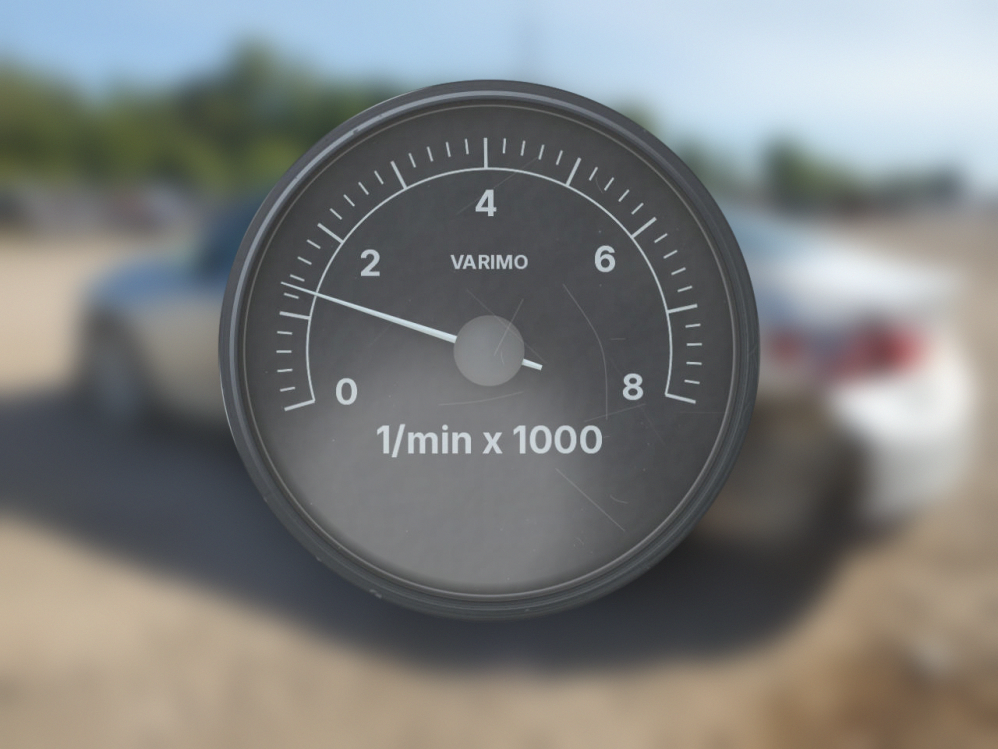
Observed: **1300** rpm
